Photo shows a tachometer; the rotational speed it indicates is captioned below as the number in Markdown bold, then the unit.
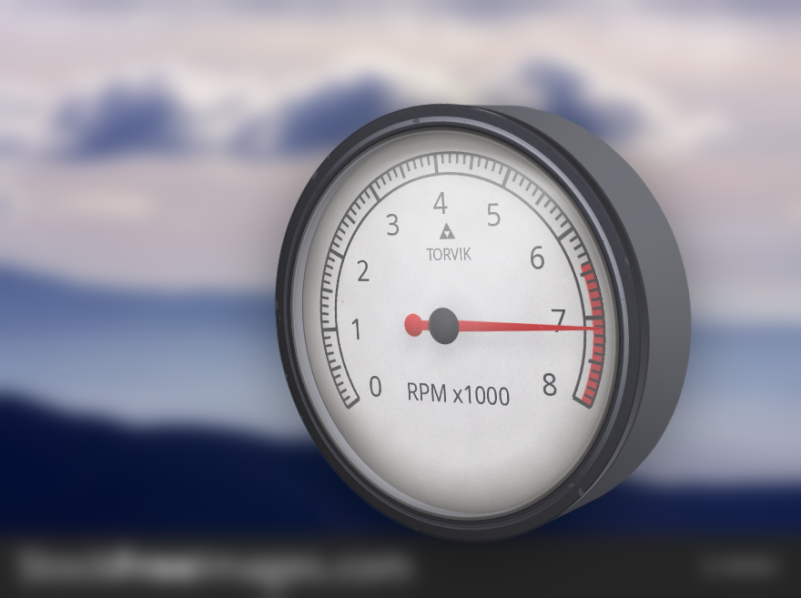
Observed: **7100** rpm
